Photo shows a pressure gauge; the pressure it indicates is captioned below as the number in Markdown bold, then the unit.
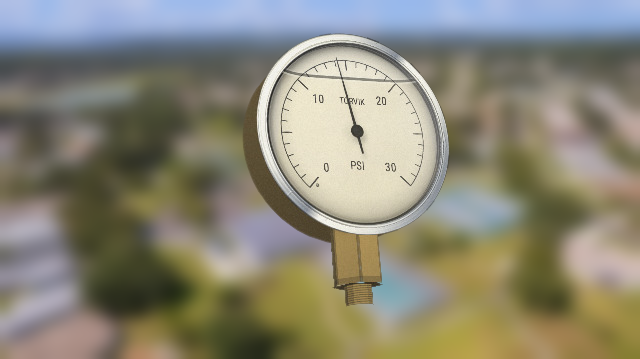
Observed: **14** psi
